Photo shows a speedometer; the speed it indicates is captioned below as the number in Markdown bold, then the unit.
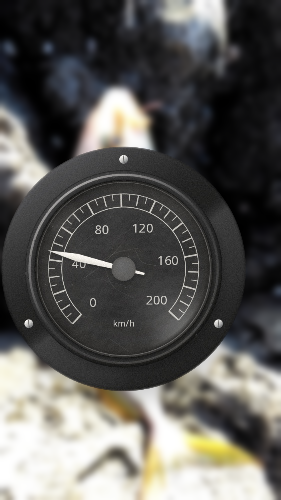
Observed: **45** km/h
